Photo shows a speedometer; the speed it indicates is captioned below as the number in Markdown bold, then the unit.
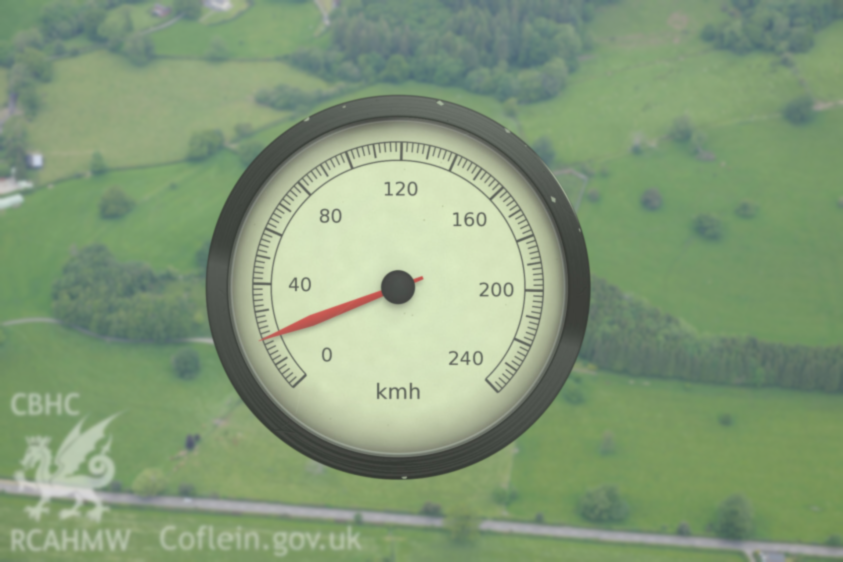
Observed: **20** km/h
